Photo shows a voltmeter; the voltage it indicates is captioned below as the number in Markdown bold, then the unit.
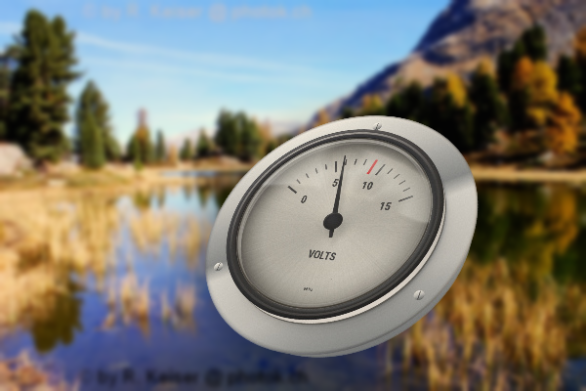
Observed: **6** V
